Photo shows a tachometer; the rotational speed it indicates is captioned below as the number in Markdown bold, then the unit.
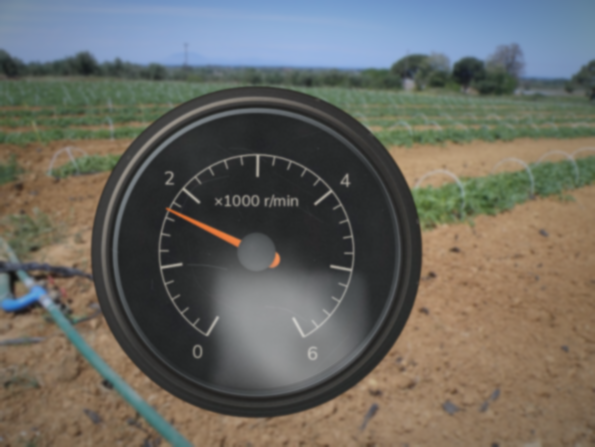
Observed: **1700** rpm
